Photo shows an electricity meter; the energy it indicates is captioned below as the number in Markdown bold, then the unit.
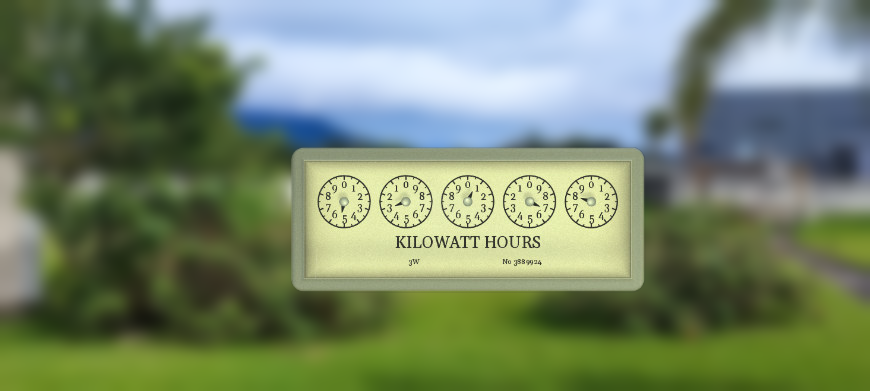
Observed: **53068** kWh
